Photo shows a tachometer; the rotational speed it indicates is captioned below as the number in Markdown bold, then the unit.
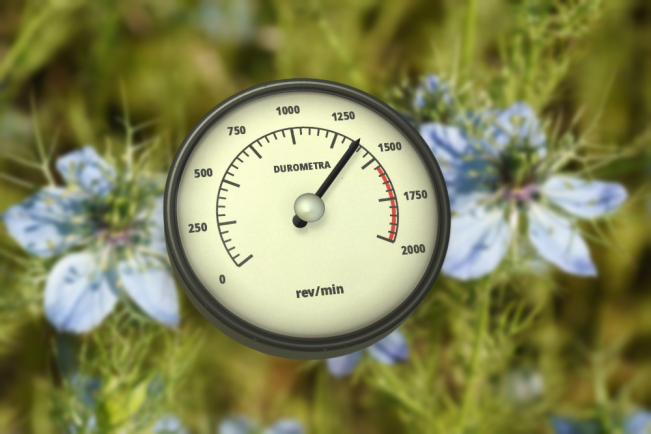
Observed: **1375** rpm
